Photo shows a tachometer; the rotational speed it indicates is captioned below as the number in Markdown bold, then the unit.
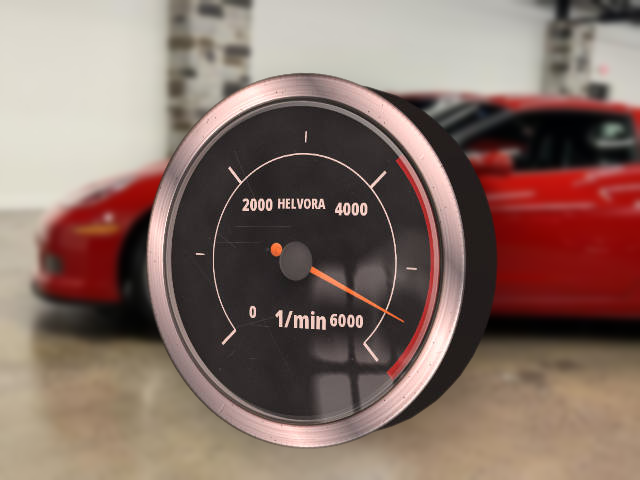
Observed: **5500** rpm
